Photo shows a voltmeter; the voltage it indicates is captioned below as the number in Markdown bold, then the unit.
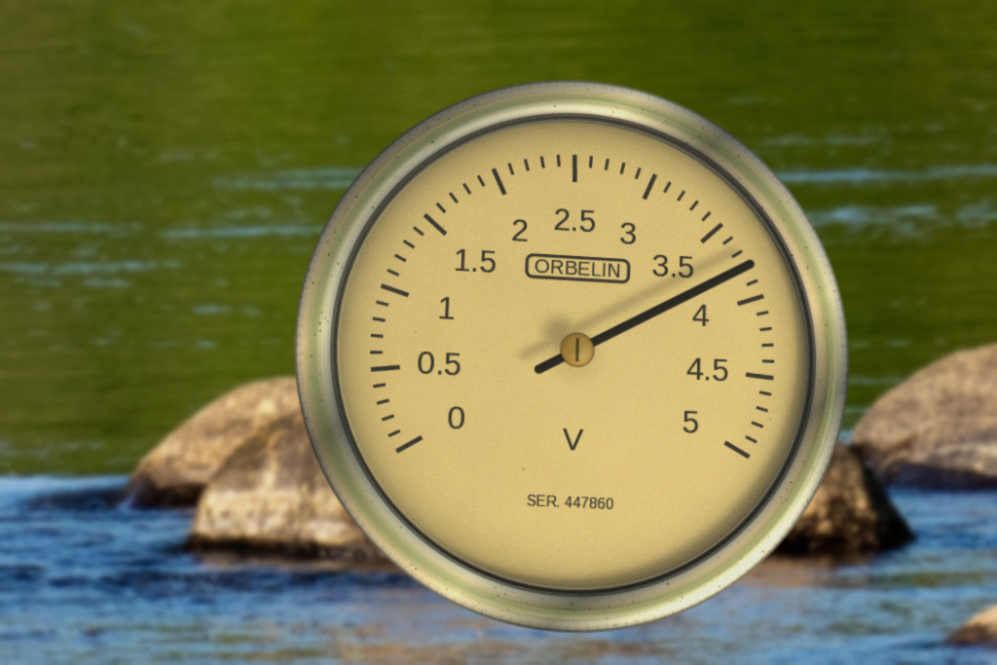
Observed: **3.8** V
